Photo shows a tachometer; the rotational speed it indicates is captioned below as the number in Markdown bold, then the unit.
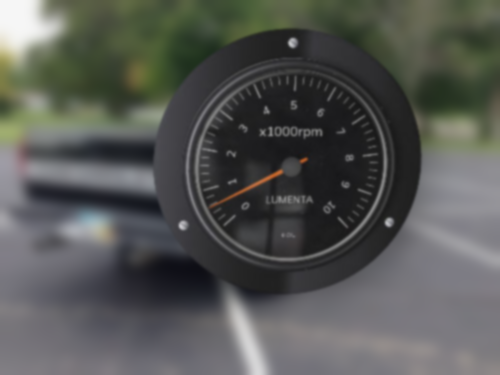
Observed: **600** rpm
